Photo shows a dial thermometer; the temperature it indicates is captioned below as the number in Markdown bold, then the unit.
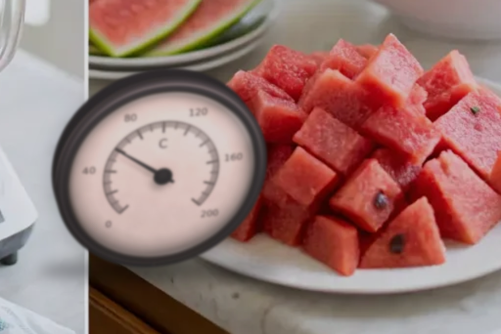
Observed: **60** °C
